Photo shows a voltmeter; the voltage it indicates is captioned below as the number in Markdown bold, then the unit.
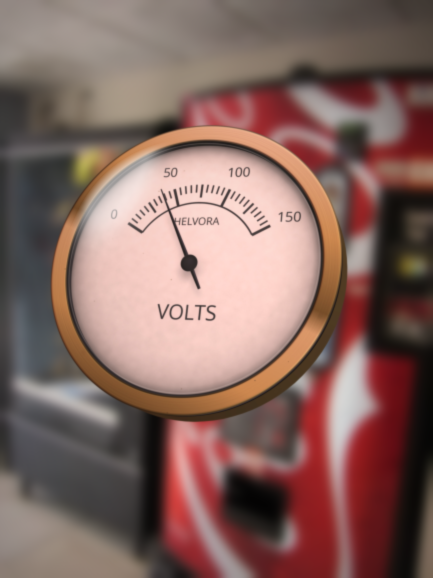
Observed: **40** V
